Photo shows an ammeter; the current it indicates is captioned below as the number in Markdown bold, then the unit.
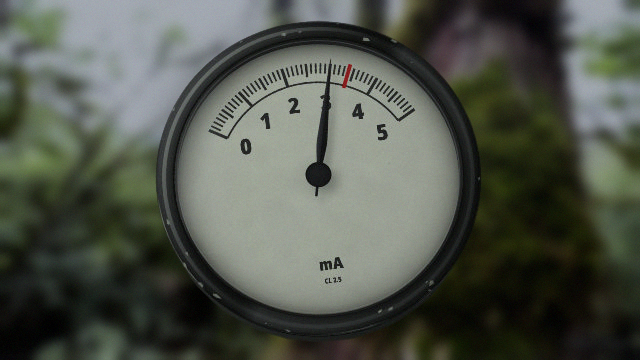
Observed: **3** mA
